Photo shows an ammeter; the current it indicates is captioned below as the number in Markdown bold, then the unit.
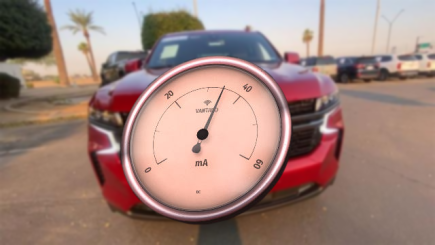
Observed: **35** mA
